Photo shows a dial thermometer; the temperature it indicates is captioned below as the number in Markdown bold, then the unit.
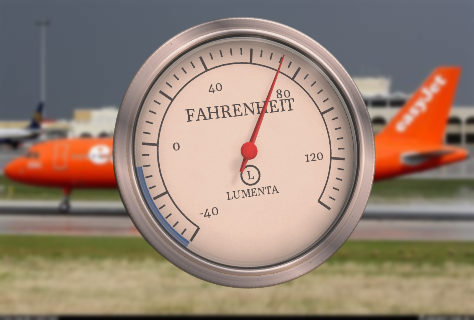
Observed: **72** °F
